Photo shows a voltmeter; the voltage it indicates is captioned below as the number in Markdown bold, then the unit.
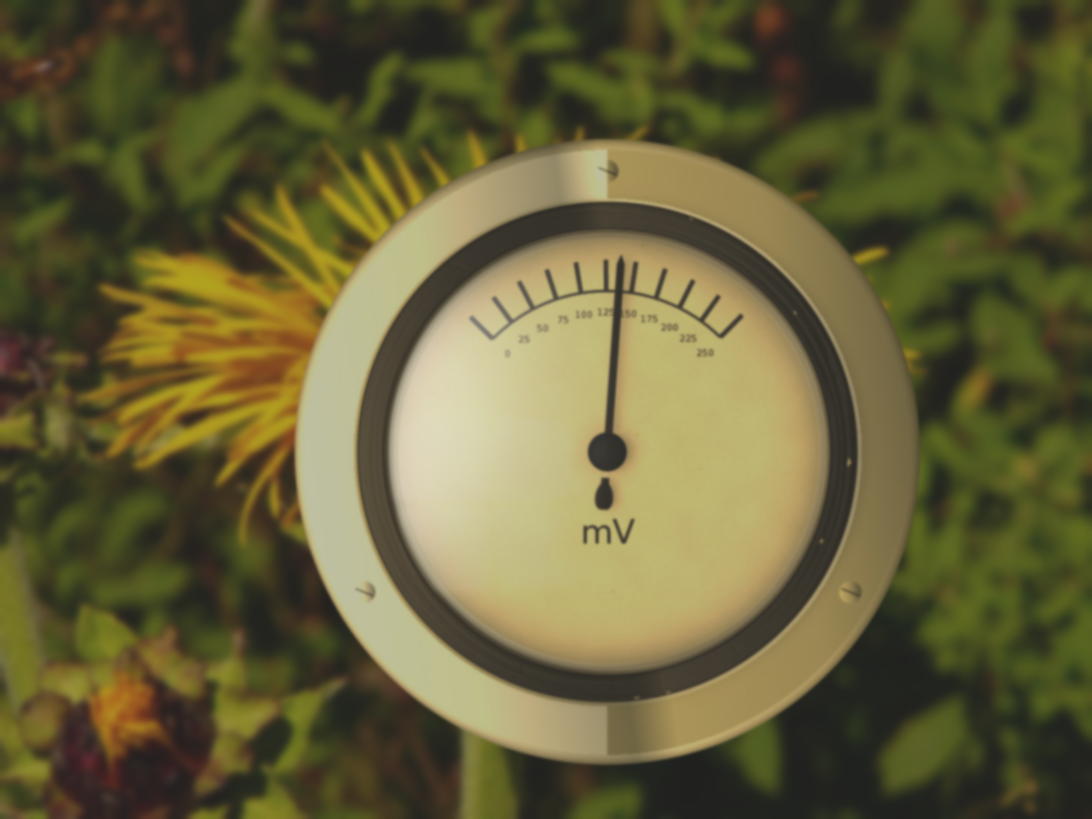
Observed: **137.5** mV
